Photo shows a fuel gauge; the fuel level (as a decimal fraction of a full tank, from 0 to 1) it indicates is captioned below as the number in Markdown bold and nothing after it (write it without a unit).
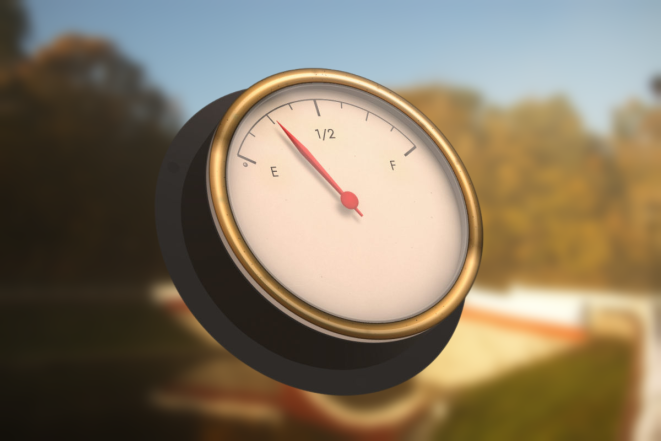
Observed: **0.25**
